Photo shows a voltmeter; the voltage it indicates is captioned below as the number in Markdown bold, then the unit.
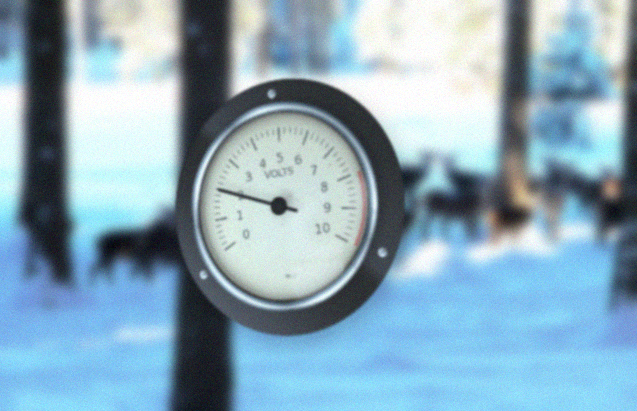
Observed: **2** V
